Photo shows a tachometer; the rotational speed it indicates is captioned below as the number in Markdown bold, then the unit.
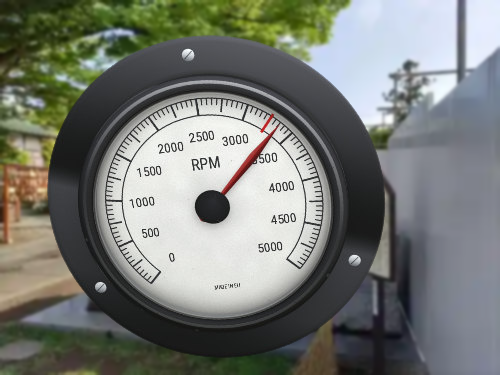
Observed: **3350** rpm
